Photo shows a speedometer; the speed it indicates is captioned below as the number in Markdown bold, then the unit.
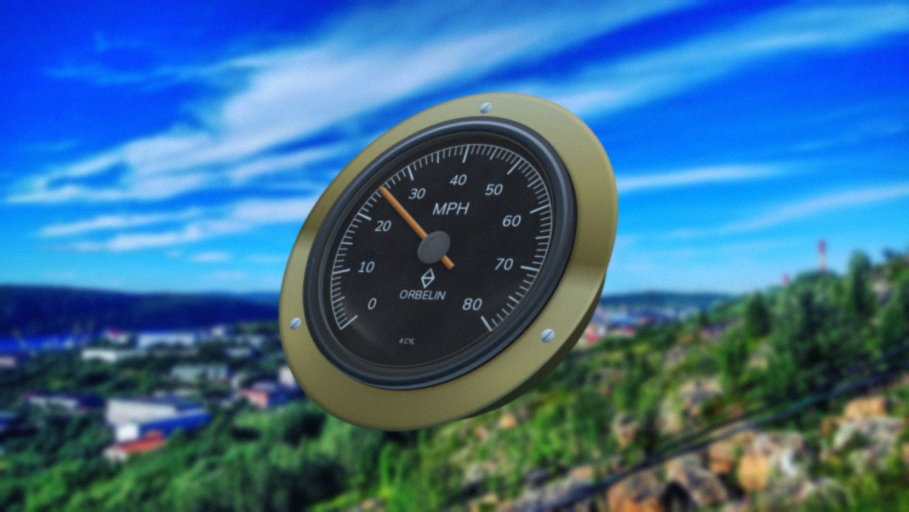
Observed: **25** mph
